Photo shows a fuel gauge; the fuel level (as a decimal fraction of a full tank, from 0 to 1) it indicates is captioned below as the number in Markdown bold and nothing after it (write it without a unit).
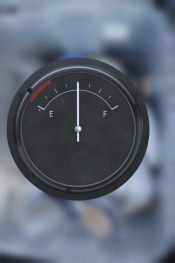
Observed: **0.5**
